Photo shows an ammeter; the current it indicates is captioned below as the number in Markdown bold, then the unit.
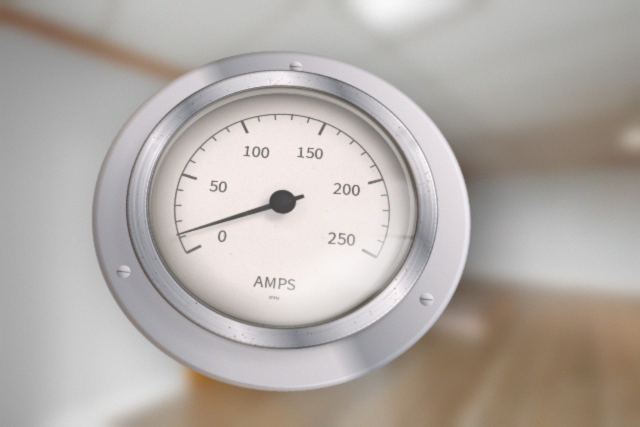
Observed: **10** A
